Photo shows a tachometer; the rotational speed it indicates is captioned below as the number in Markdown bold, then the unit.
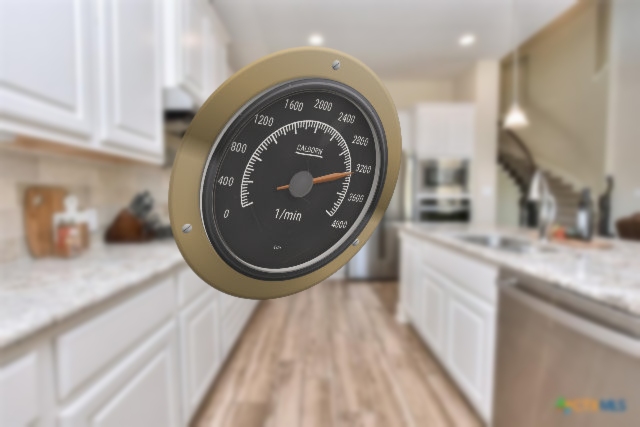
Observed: **3200** rpm
